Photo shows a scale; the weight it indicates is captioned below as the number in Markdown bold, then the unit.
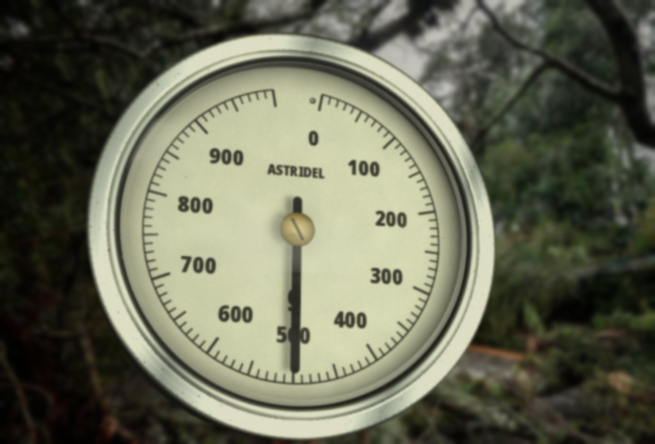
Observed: **500** g
